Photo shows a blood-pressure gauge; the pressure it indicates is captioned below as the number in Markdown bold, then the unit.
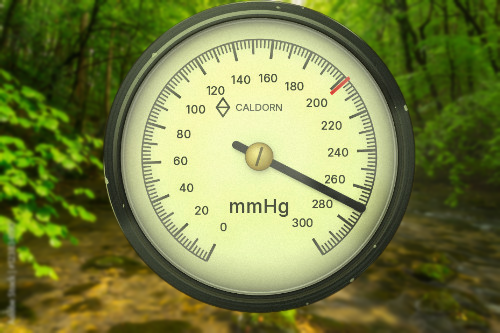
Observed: **270** mmHg
